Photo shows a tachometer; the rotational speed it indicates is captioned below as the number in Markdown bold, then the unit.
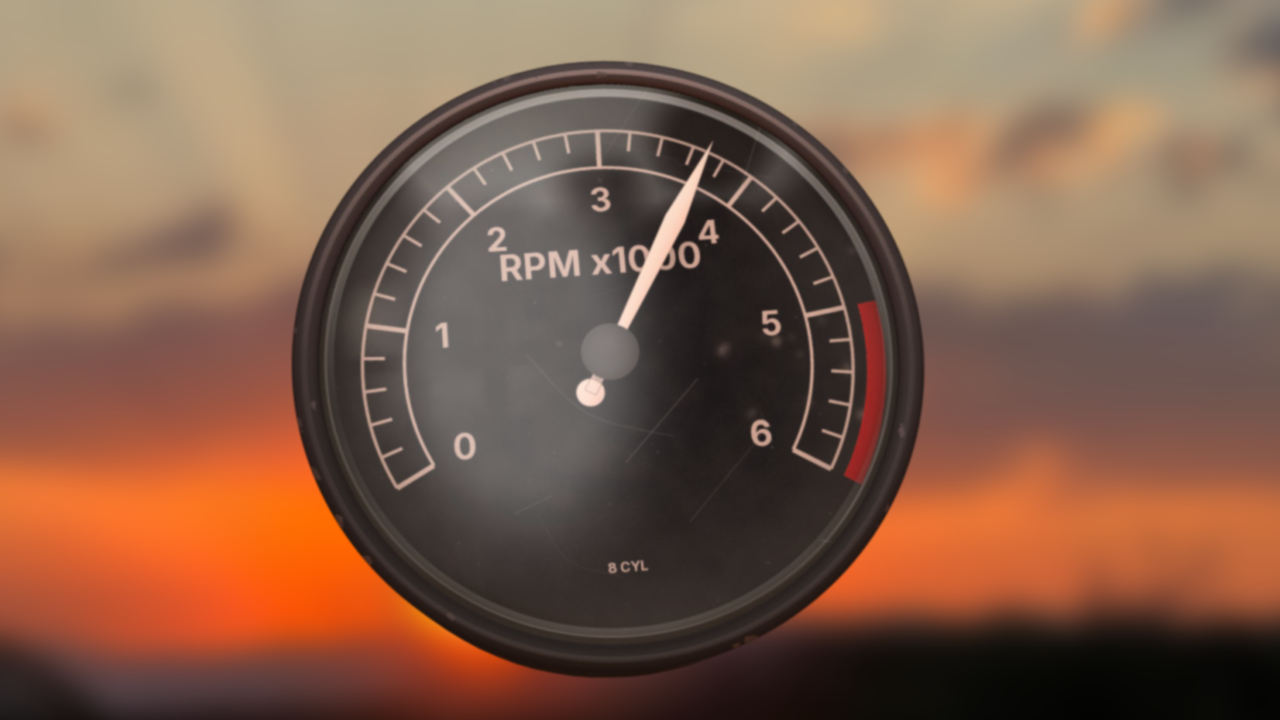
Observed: **3700** rpm
